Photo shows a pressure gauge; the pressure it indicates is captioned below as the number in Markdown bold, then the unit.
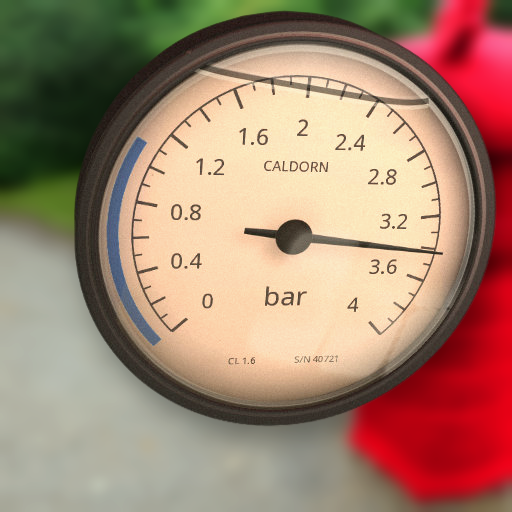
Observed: **3.4** bar
